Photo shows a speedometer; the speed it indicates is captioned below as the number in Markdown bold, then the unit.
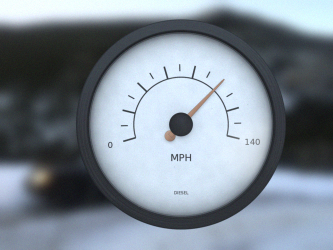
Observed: **100** mph
